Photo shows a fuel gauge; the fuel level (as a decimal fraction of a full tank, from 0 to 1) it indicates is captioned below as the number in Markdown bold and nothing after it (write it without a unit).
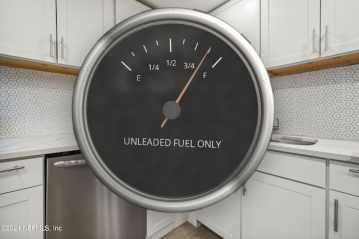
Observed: **0.875**
